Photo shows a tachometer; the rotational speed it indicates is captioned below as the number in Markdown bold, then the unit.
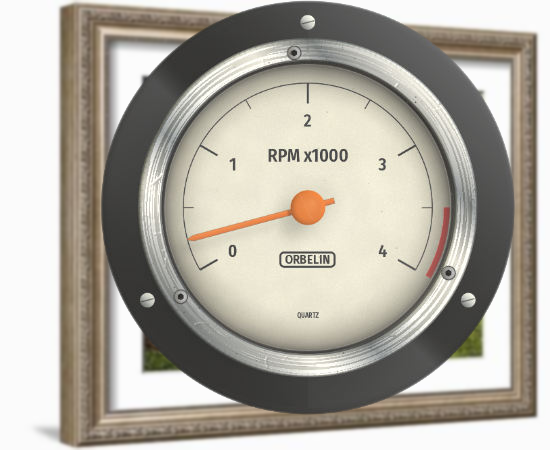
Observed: **250** rpm
